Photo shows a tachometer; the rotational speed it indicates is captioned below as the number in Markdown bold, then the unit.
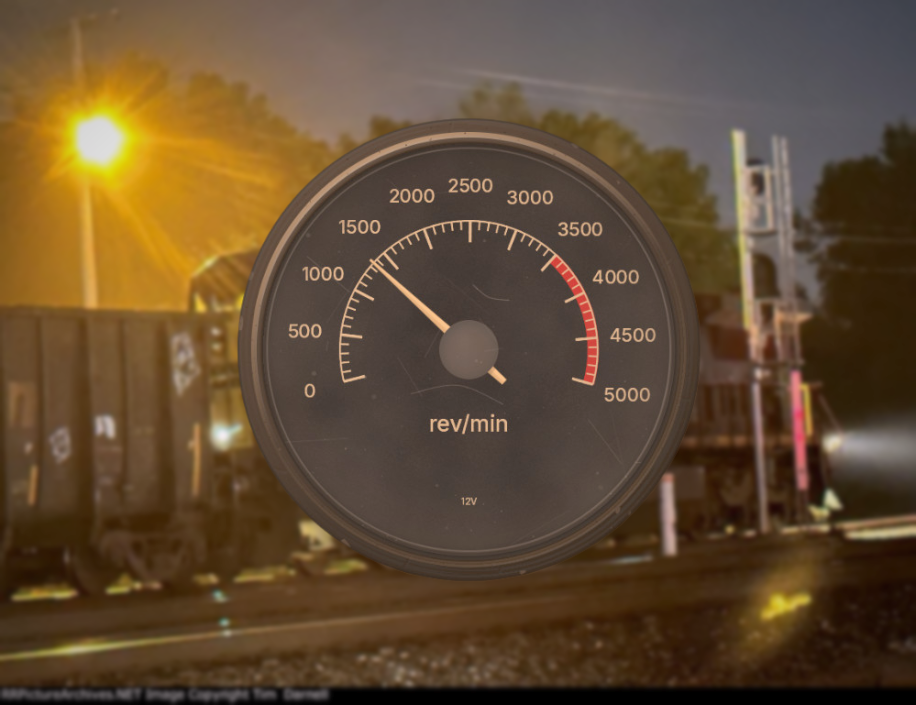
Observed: **1350** rpm
